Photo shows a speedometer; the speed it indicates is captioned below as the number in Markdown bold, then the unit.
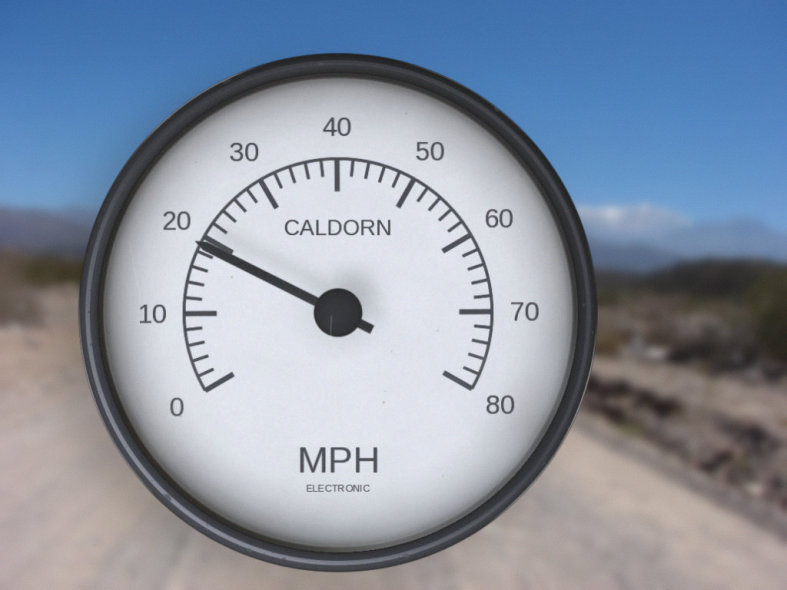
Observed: **19** mph
